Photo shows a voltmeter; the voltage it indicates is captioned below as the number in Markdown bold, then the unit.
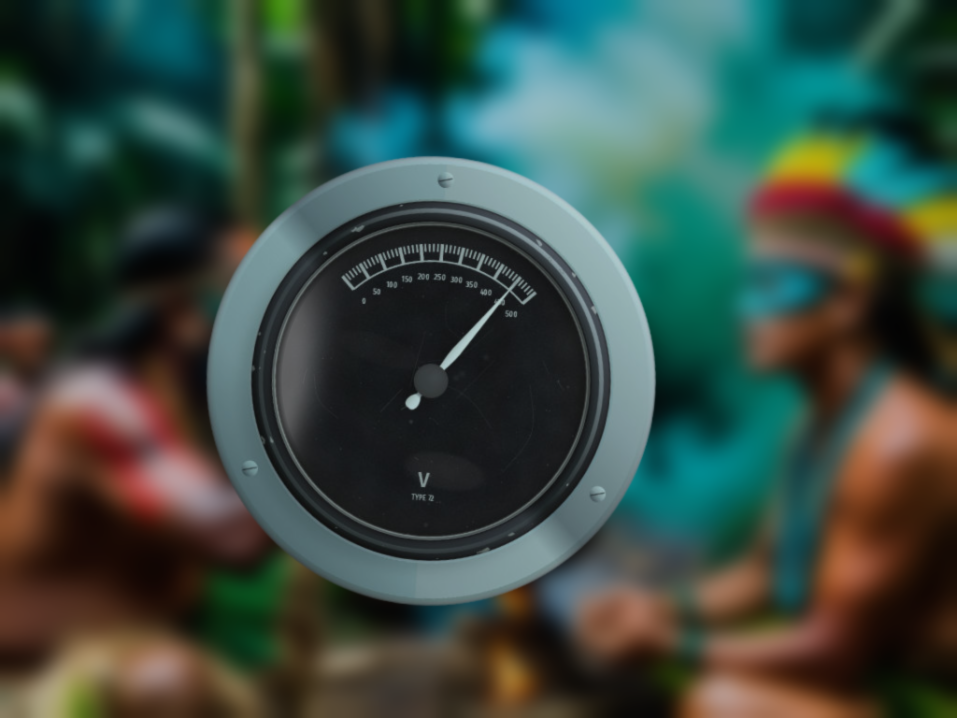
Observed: **450** V
